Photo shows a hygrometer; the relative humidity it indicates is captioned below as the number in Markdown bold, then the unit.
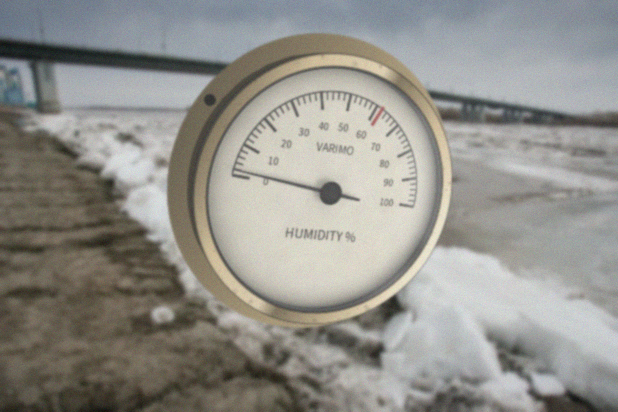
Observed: **2** %
